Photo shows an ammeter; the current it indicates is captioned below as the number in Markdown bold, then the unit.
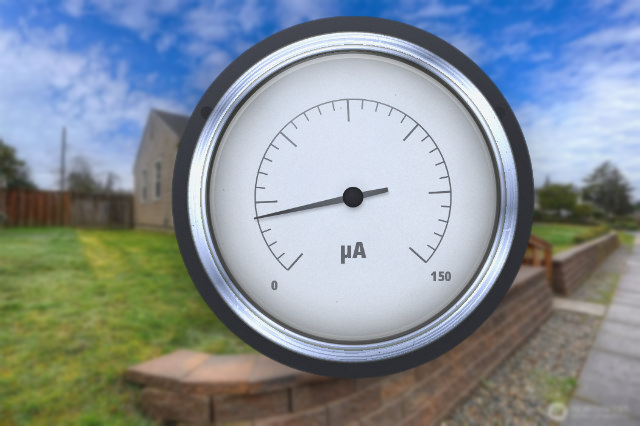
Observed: **20** µA
